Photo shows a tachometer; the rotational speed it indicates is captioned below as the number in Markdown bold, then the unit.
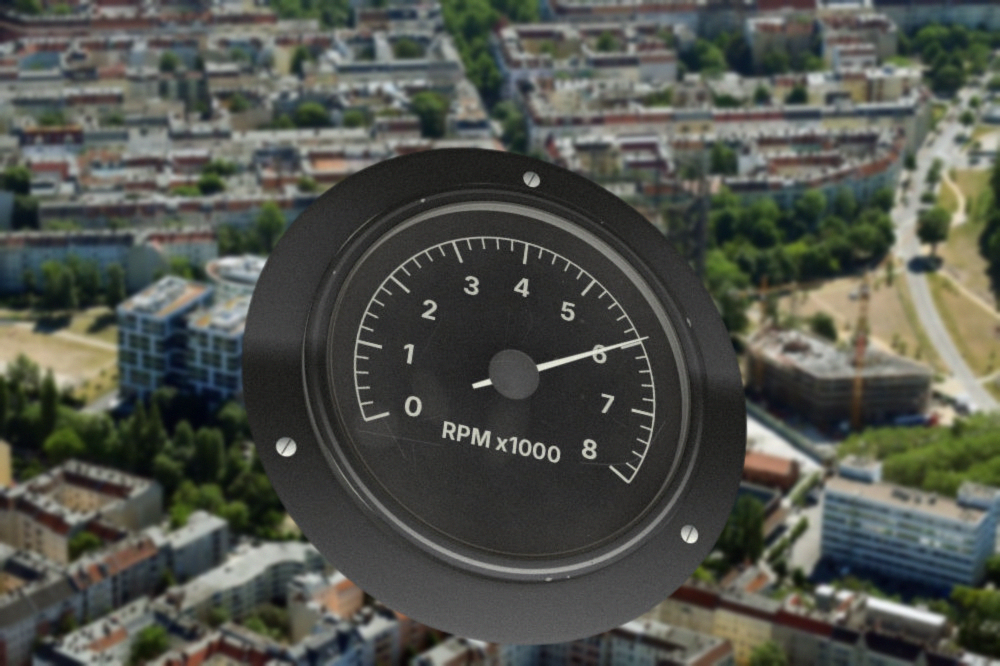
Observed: **6000** rpm
